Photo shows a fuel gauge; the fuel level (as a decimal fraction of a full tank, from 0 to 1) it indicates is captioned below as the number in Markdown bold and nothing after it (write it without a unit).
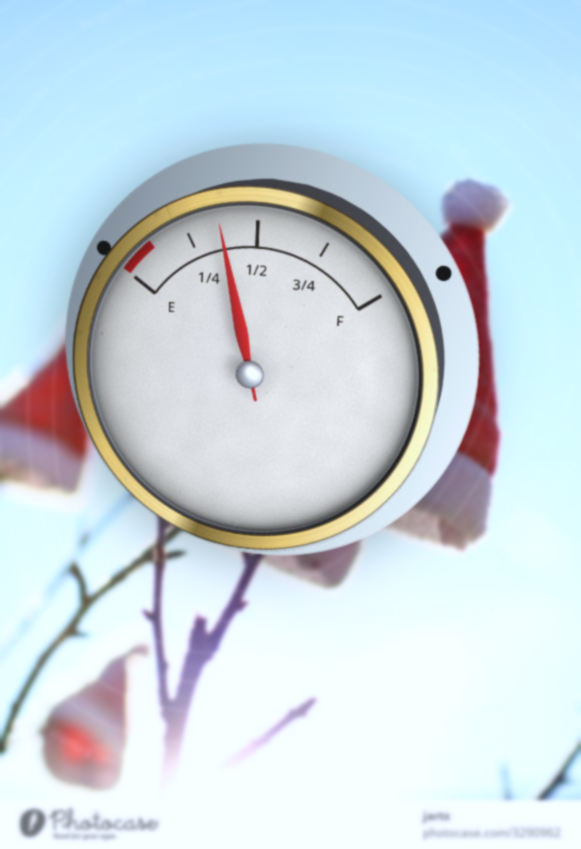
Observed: **0.375**
